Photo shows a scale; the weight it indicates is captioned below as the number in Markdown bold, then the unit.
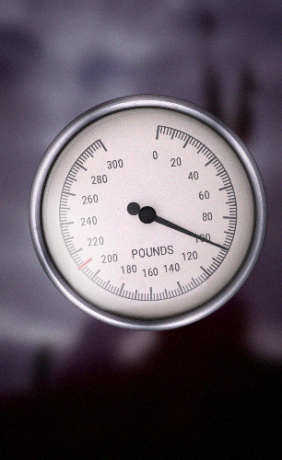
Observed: **100** lb
